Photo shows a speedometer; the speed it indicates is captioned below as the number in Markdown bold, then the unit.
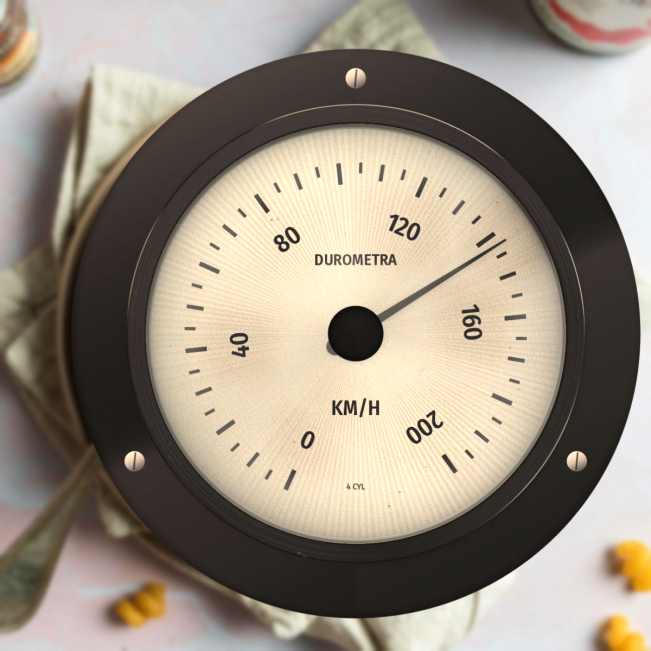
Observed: **142.5** km/h
